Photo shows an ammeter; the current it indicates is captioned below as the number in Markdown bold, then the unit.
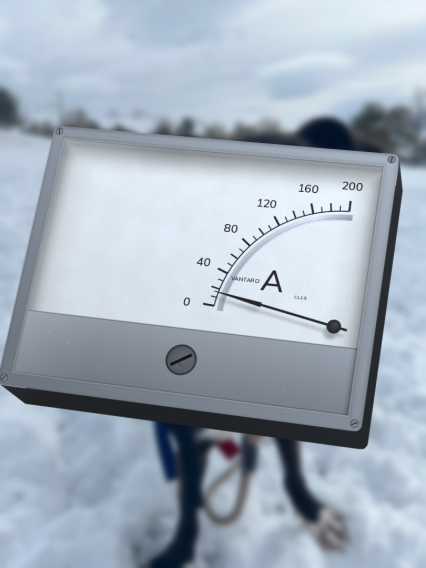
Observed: **15** A
